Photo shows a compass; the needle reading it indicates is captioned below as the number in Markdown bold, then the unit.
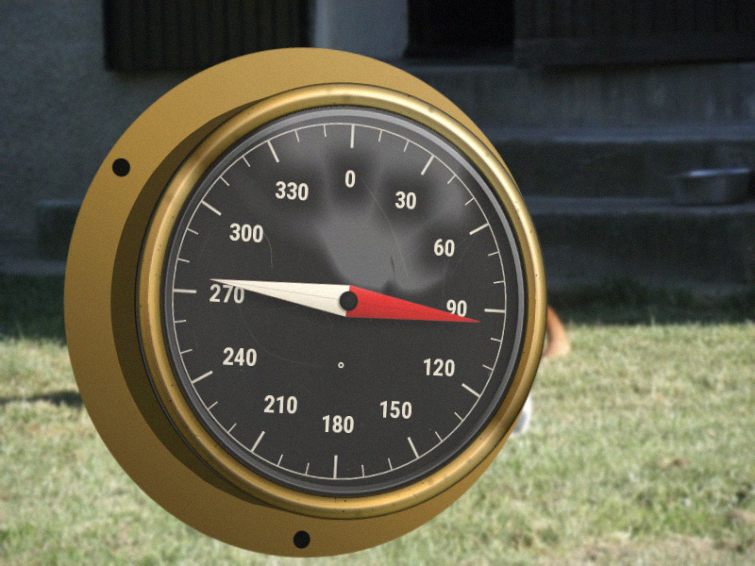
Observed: **95** °
